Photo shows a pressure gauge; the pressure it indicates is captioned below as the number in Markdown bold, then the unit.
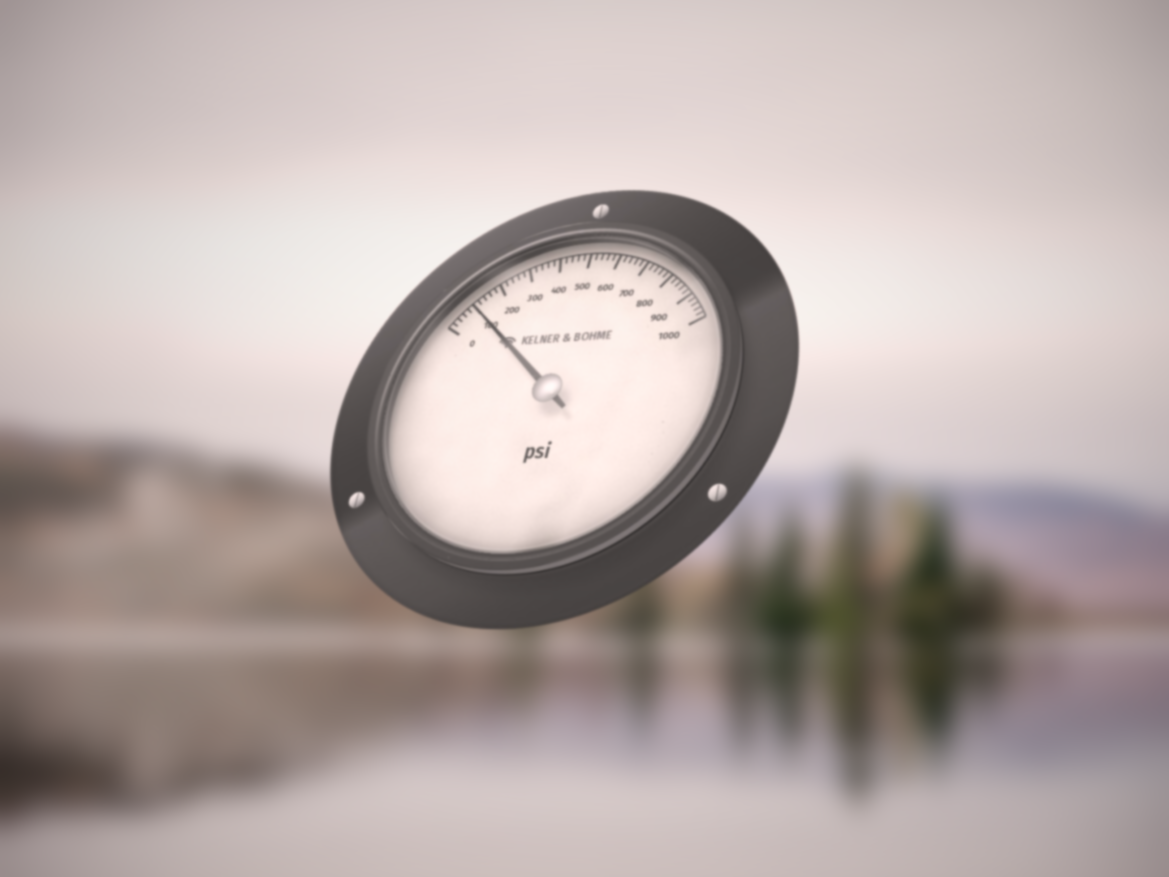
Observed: **100** psi
